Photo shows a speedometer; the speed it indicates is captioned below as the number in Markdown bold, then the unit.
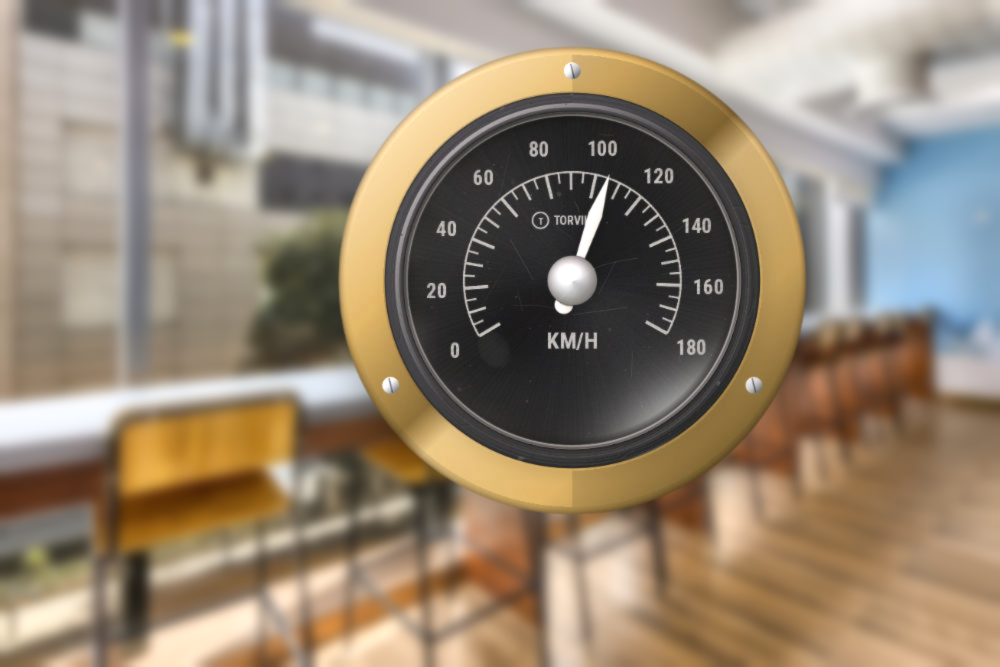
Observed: **105** km/h
